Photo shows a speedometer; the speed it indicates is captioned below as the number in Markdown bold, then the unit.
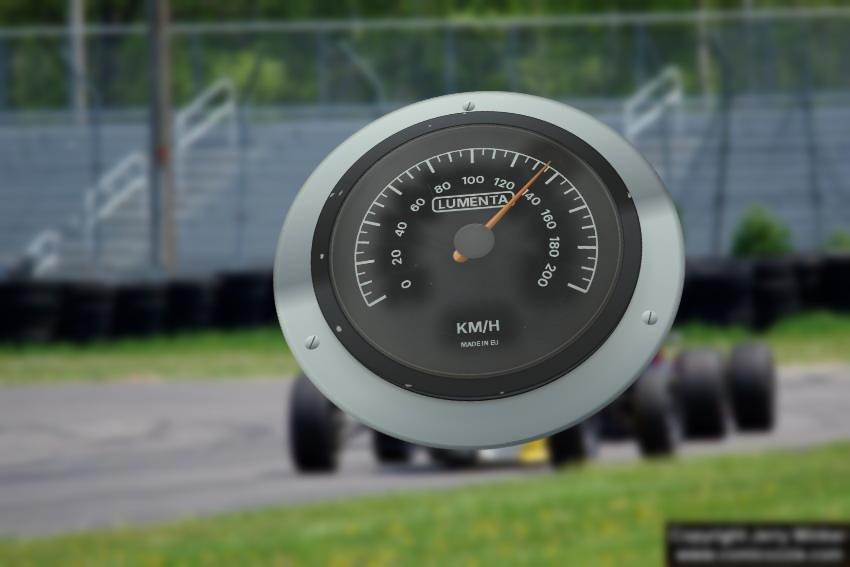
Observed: **135** km/h
